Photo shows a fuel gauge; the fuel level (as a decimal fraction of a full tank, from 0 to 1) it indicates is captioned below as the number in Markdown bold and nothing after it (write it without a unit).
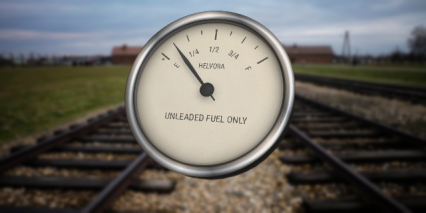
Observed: **0.125**
